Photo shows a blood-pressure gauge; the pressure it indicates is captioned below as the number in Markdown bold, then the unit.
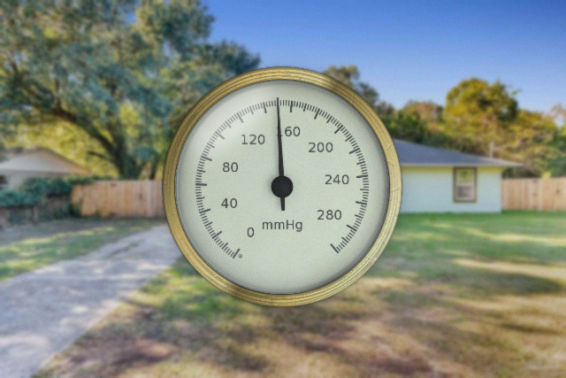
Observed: **150** mmHg
